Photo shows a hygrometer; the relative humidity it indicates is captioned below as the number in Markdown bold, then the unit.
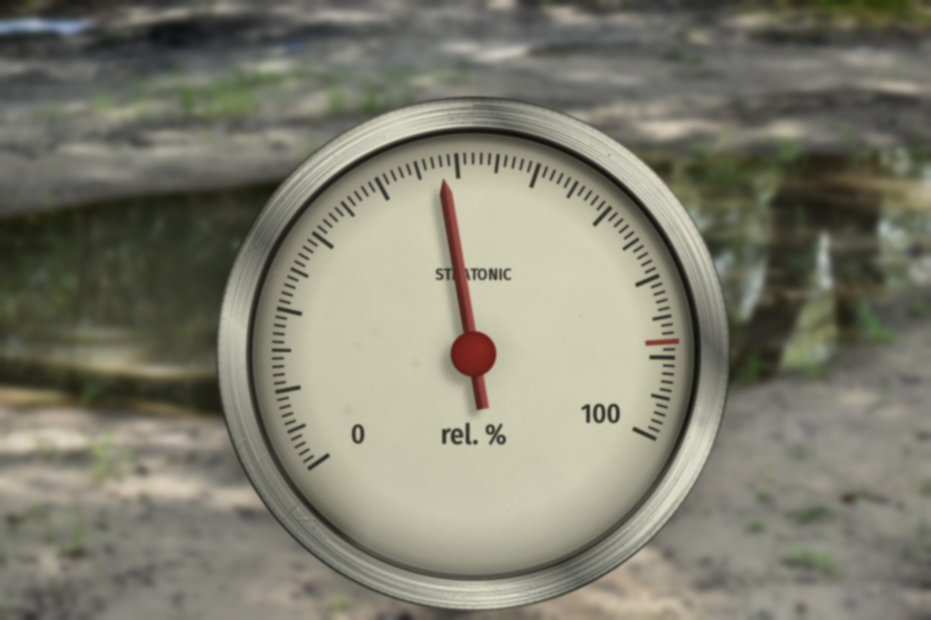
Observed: **48** %
